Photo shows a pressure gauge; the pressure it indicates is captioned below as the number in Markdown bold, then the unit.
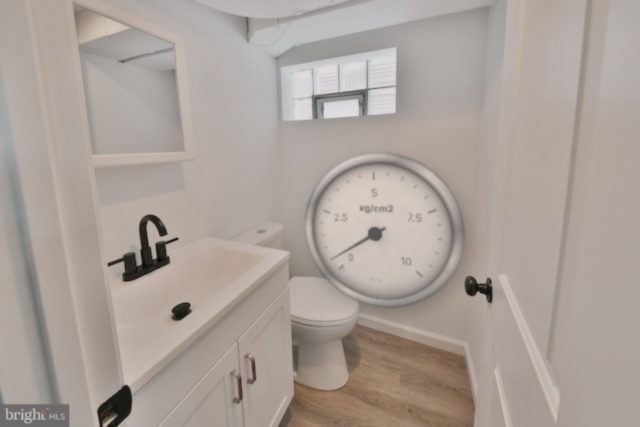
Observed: **0.5** kg/cm²
